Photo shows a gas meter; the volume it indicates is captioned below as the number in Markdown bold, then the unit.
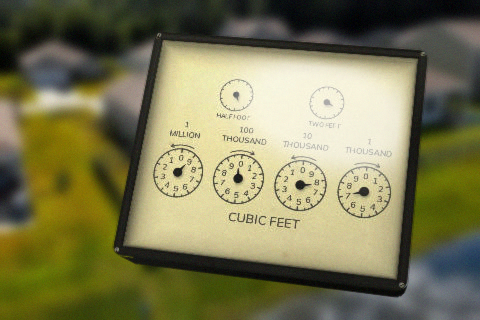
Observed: **897700** ft³
